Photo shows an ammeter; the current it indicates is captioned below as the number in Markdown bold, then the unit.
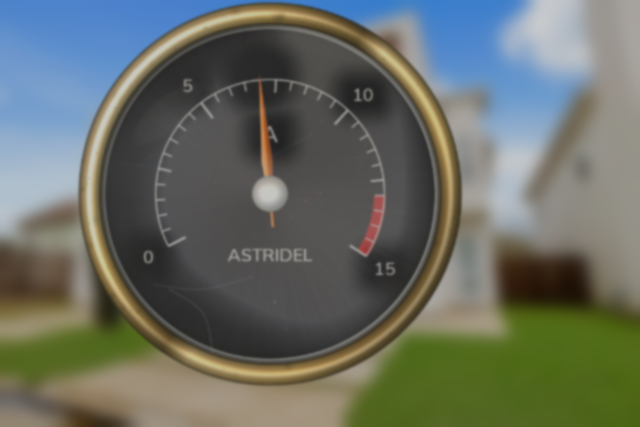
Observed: **7** A
